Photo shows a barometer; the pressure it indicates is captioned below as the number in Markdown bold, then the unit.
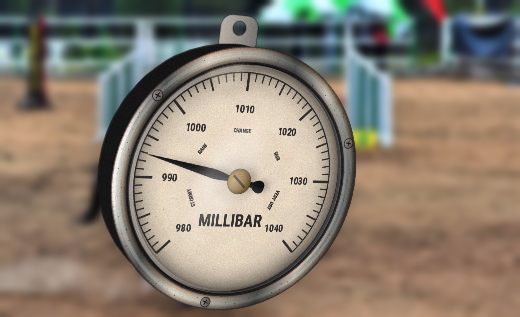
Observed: **993** mbar
